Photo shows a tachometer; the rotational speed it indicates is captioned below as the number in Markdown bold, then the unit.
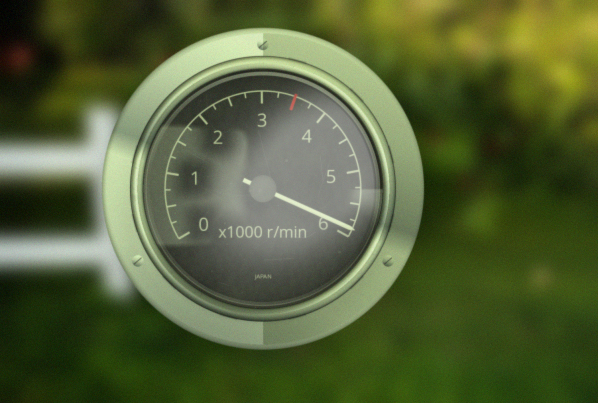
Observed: **5875** rpm
